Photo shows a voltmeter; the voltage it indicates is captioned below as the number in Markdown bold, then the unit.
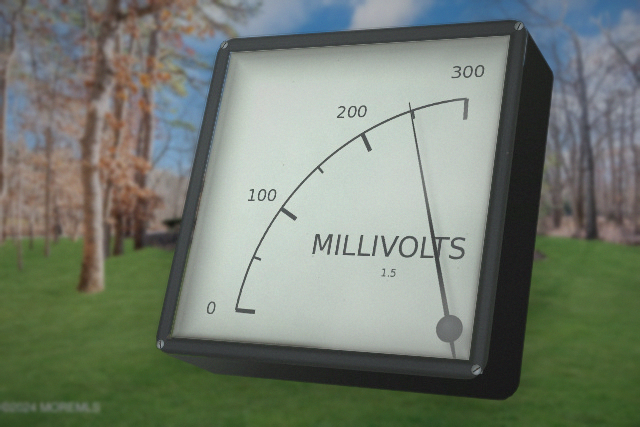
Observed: **250** mV
